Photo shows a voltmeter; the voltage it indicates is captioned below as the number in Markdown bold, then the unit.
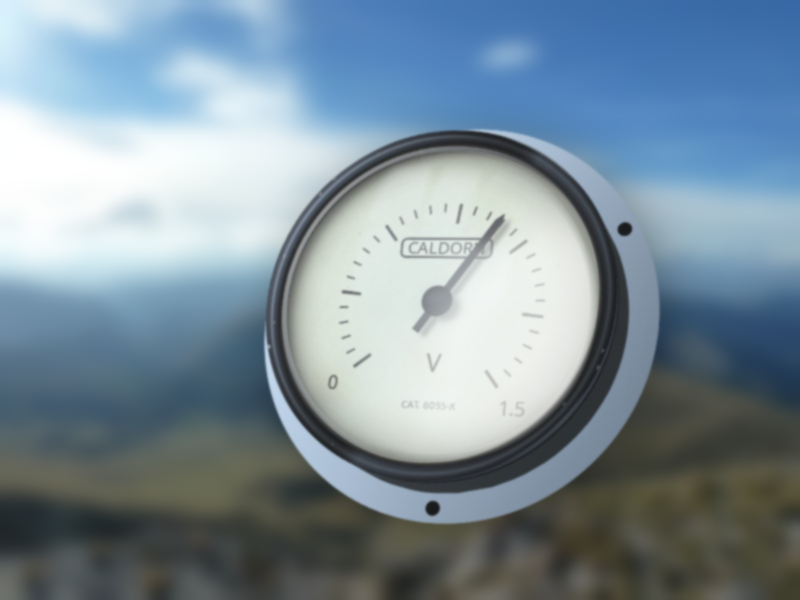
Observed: **0.9** V
